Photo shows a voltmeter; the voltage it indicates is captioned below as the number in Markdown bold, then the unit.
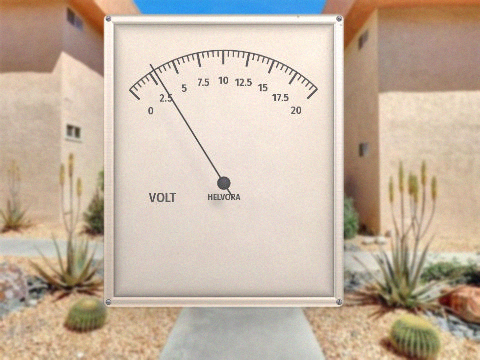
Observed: **3** V
